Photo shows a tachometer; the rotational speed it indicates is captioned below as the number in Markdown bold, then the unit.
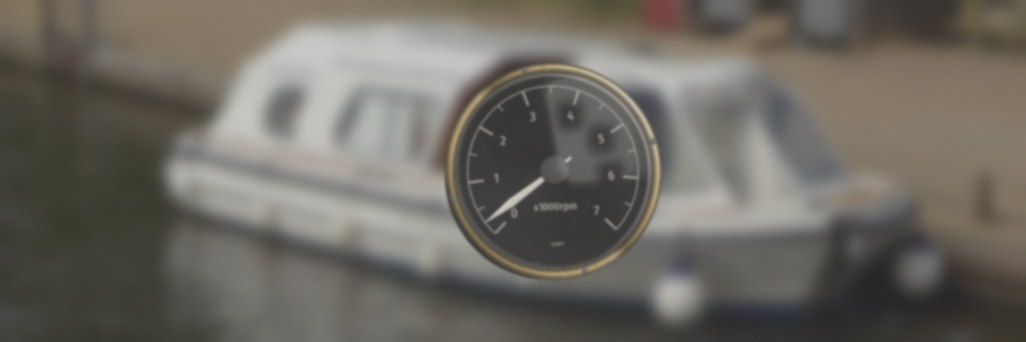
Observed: **250** rpm
